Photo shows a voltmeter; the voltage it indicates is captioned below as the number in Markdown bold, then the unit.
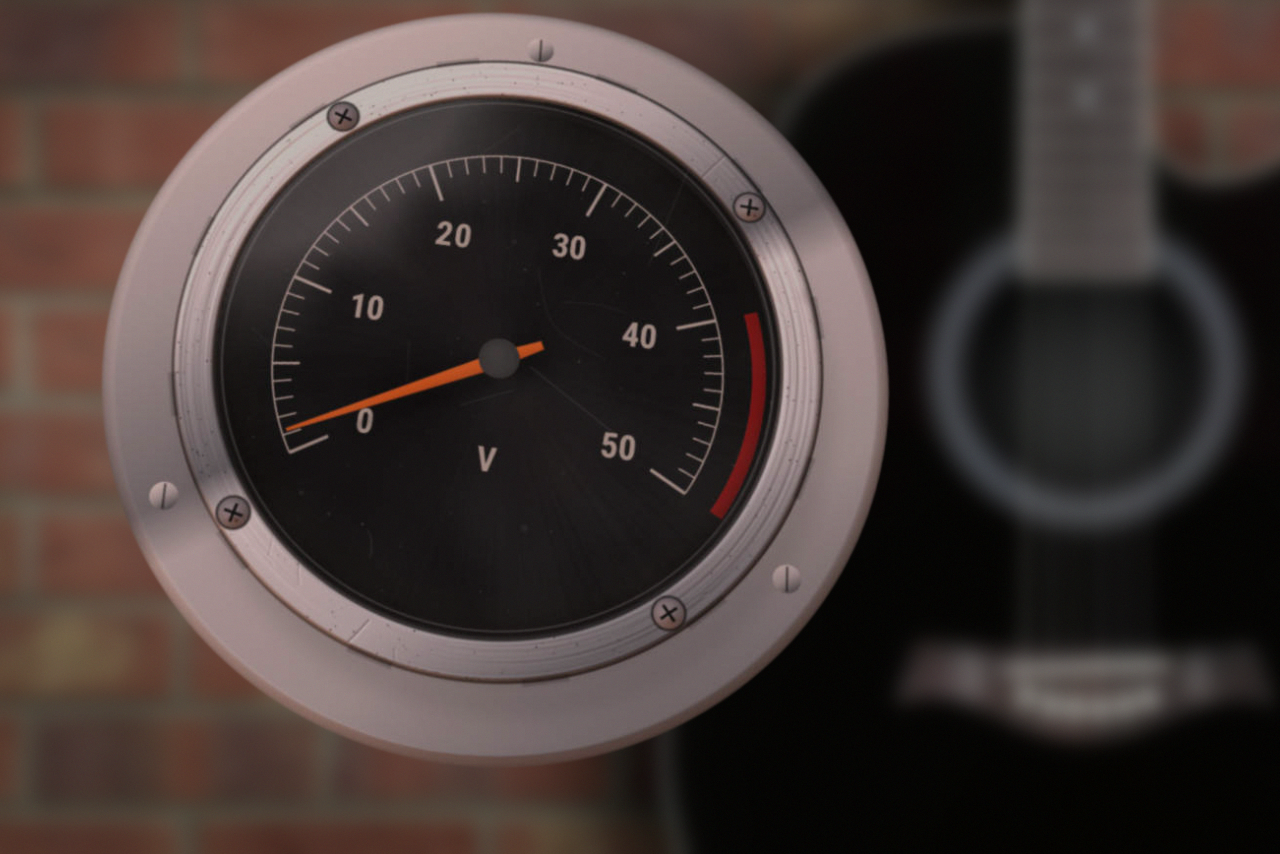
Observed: **1** V
